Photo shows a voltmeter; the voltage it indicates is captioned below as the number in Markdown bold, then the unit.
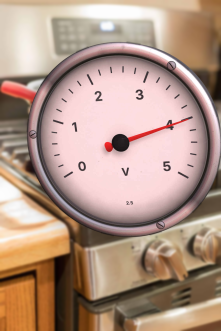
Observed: **4** V
